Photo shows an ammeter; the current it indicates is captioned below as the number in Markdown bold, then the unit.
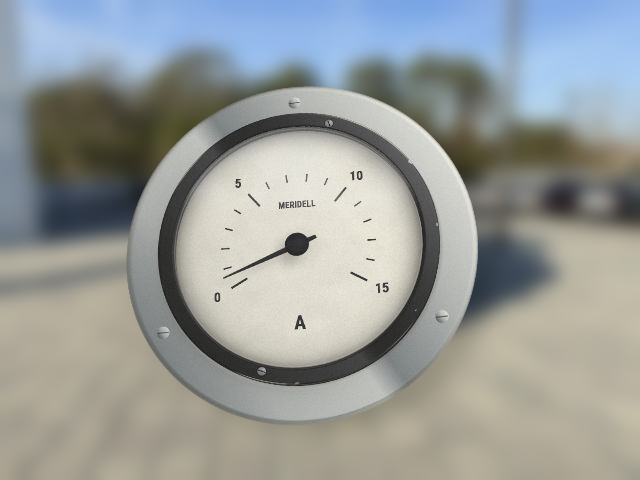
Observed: **0.5** A
